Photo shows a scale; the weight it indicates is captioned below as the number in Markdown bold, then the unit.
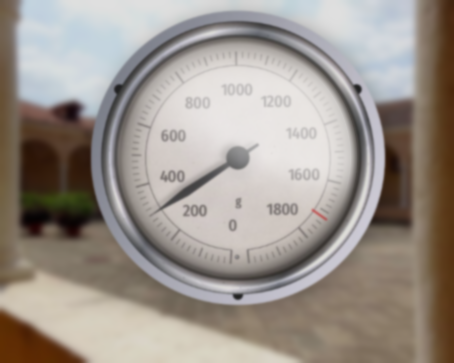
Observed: **300** g
